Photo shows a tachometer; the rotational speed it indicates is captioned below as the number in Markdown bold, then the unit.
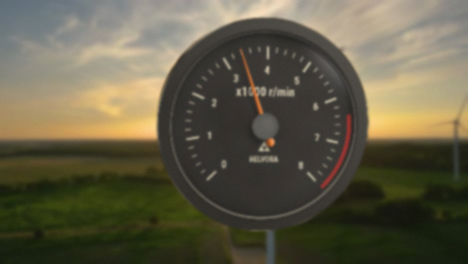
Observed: **3400** rpm
